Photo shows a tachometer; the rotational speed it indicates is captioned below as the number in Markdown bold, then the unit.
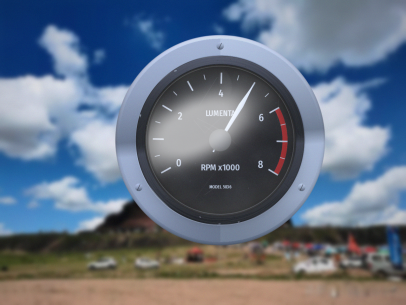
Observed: **5000** rpm
